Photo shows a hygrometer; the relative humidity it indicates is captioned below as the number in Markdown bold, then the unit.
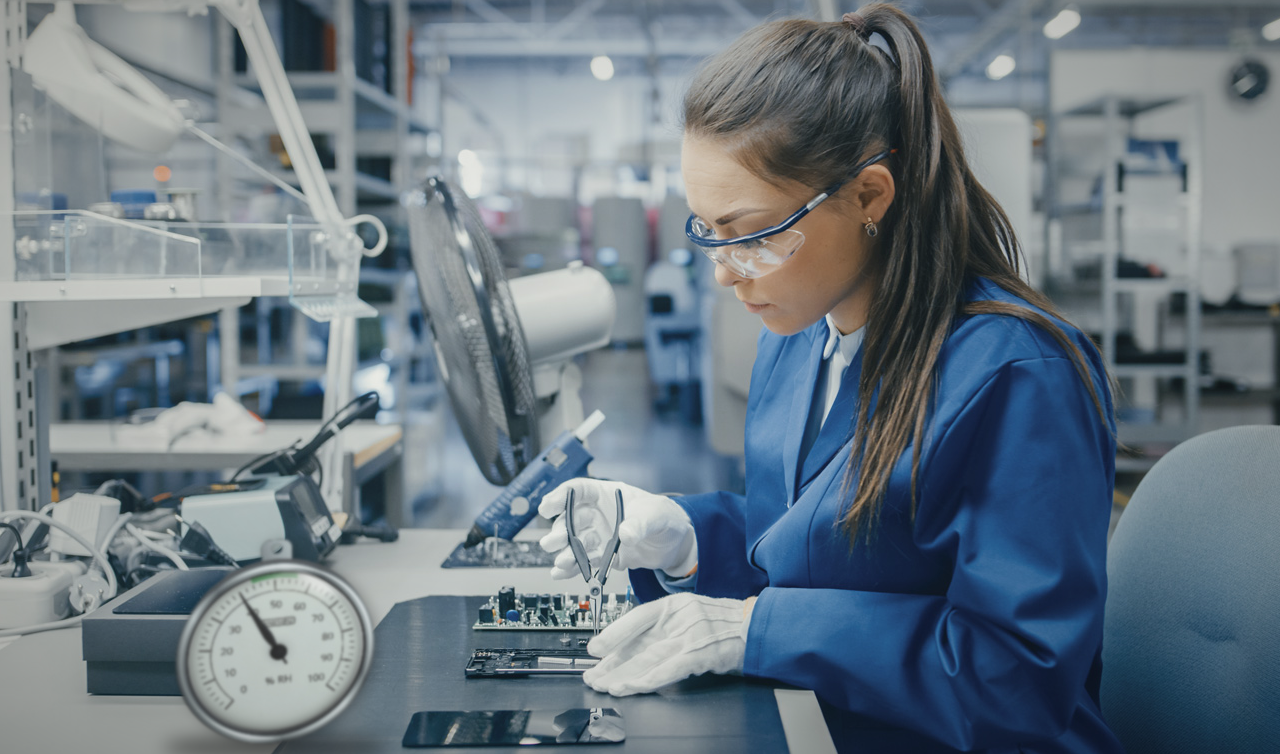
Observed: **40** %
